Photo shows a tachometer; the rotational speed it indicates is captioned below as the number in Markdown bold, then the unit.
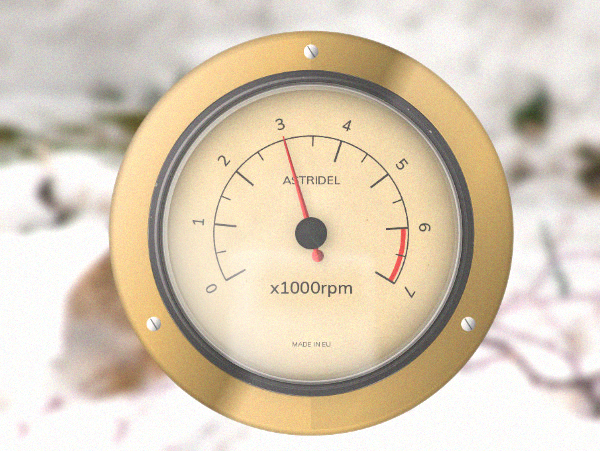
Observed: **3000** rpm
